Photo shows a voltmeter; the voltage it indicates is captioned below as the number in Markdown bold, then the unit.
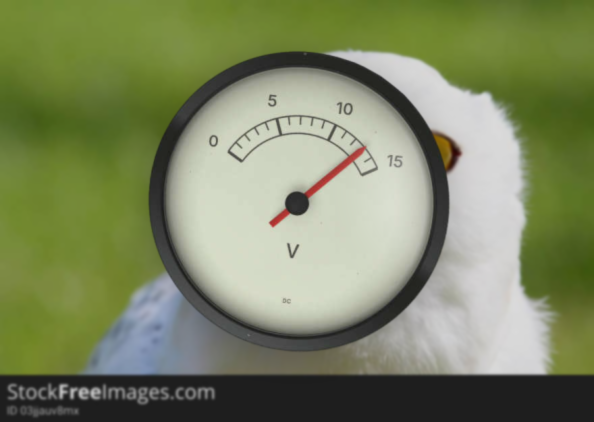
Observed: **13** V
